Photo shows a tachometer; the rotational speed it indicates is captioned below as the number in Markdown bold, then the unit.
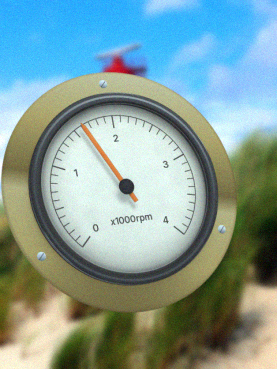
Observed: **1600** rpm
